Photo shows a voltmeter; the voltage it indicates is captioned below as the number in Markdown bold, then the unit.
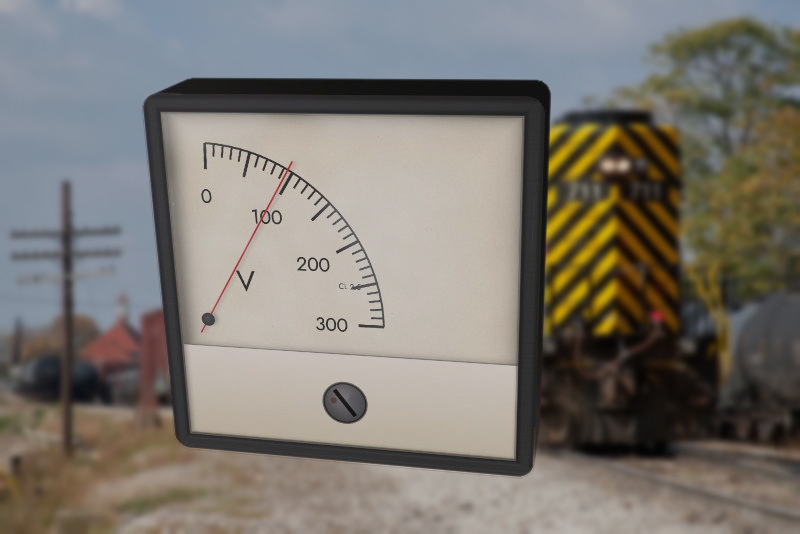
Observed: **95** V
